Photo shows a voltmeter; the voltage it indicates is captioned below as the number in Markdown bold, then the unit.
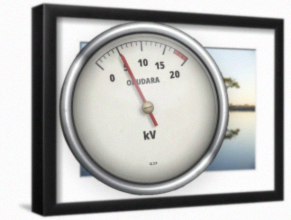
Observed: **5** kV
